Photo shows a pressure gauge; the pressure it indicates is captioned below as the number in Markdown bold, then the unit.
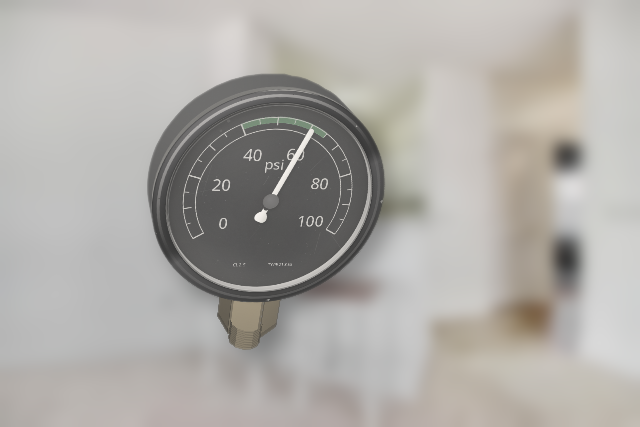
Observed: **60** psi
